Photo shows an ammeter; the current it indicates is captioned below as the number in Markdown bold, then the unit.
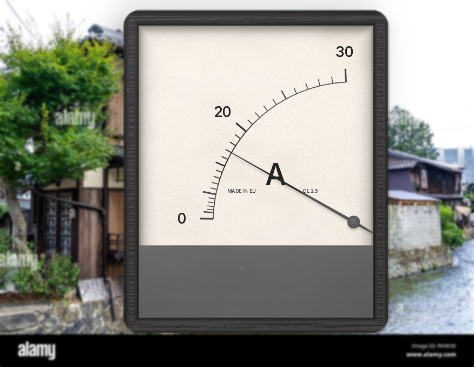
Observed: **17** A
